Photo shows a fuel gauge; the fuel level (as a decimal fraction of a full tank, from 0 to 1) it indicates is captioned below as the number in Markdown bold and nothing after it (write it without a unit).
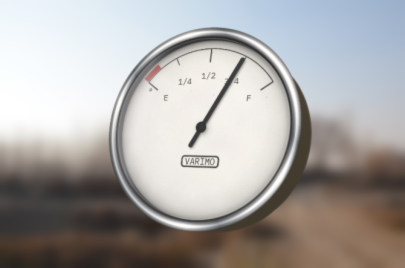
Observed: **0.75**
